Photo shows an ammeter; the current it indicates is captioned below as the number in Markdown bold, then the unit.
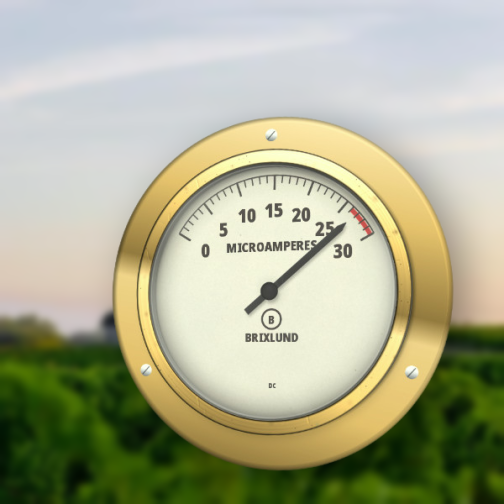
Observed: **27** µA
